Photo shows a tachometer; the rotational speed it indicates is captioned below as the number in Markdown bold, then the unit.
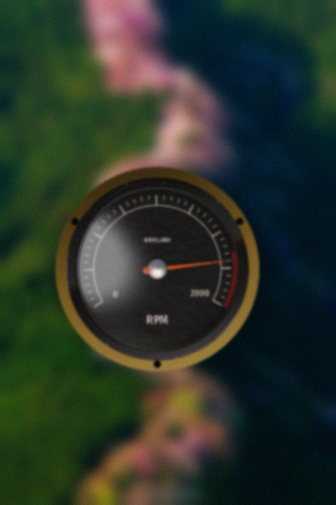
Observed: **1700** rpm
